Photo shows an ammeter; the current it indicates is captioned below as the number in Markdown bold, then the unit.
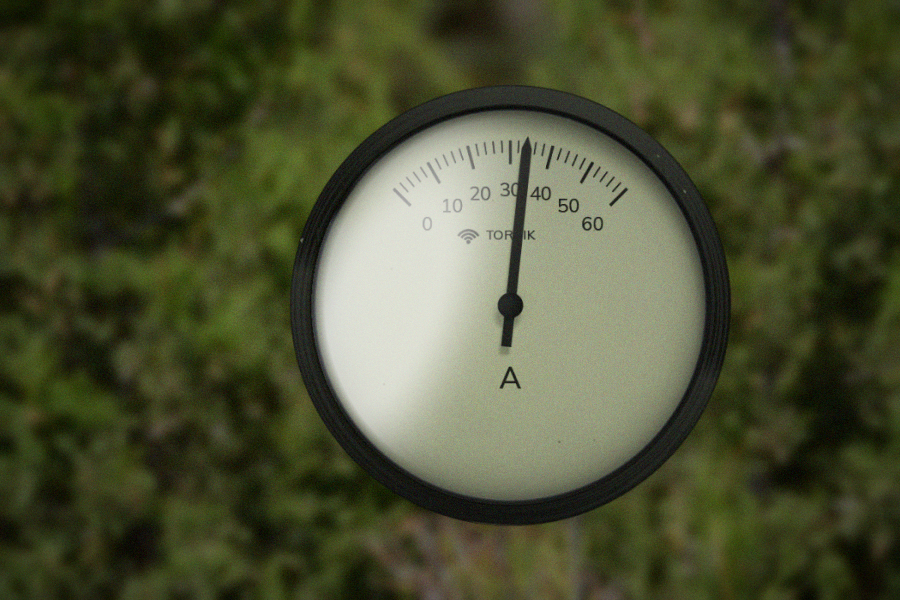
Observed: **34** A
